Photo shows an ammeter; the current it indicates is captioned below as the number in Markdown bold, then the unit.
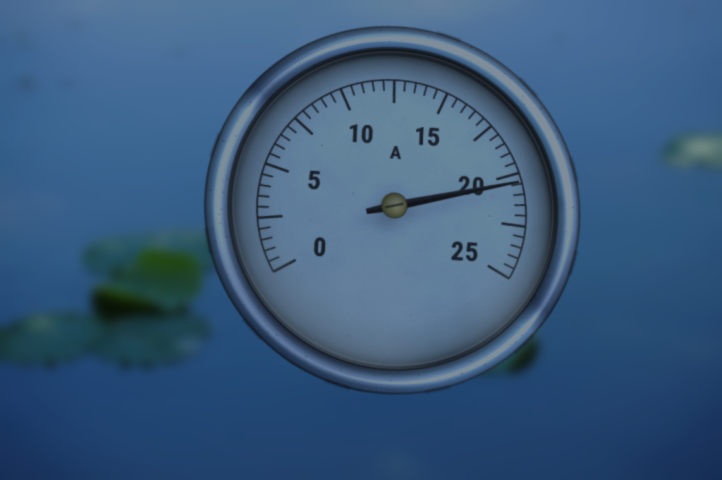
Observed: **20.5** A
